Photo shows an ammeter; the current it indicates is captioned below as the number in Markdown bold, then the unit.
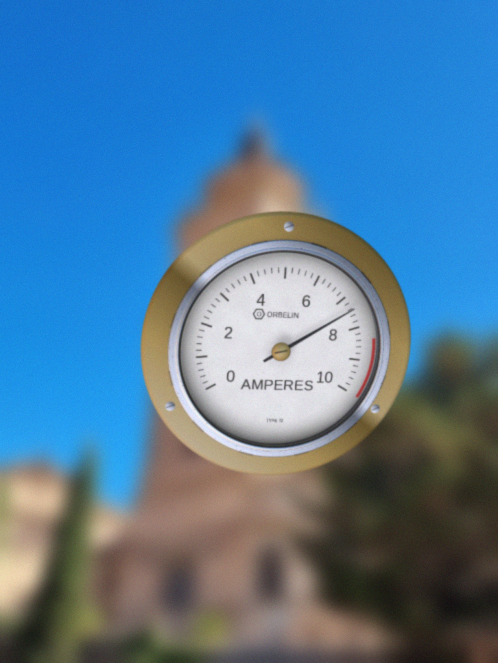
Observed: **7.4** A
